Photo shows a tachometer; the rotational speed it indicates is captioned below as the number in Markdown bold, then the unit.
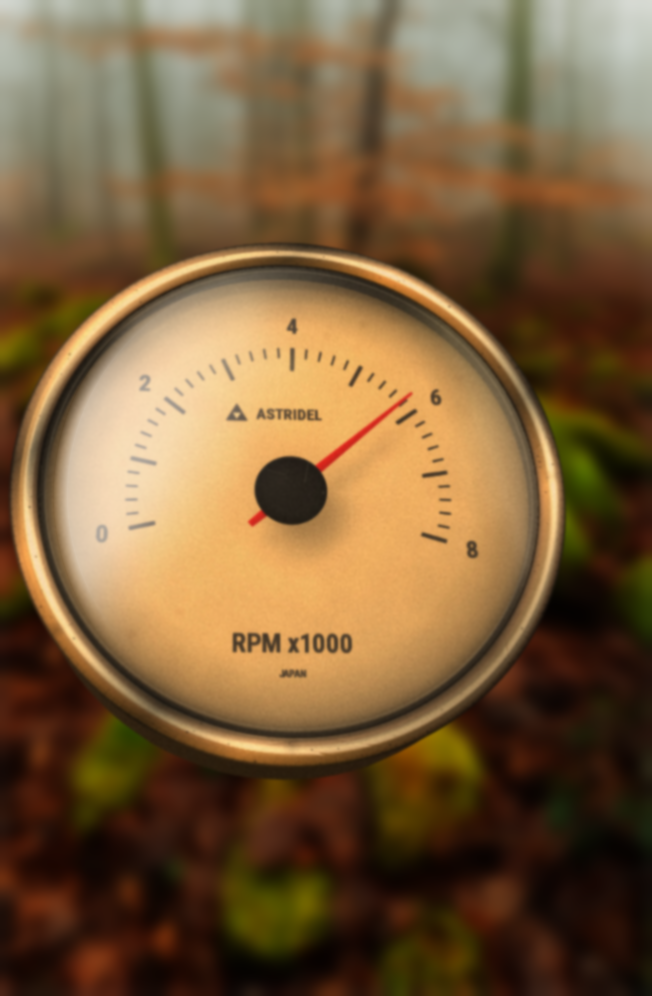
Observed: **5800** rpm
